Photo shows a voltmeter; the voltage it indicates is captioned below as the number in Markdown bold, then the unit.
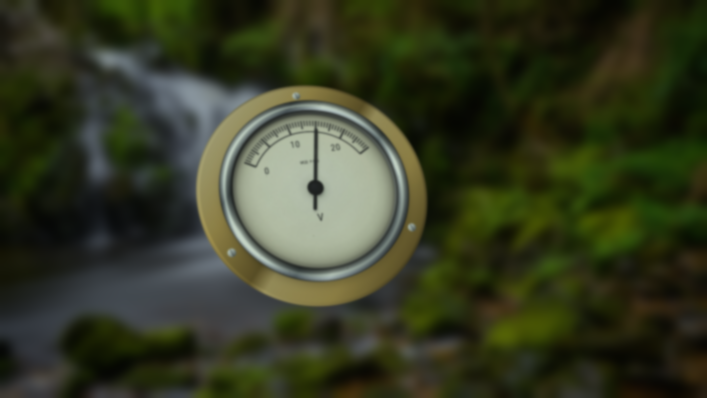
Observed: **15** V
